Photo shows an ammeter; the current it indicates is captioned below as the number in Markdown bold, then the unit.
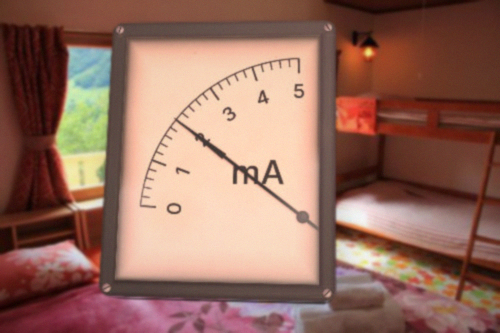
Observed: **2** mA
